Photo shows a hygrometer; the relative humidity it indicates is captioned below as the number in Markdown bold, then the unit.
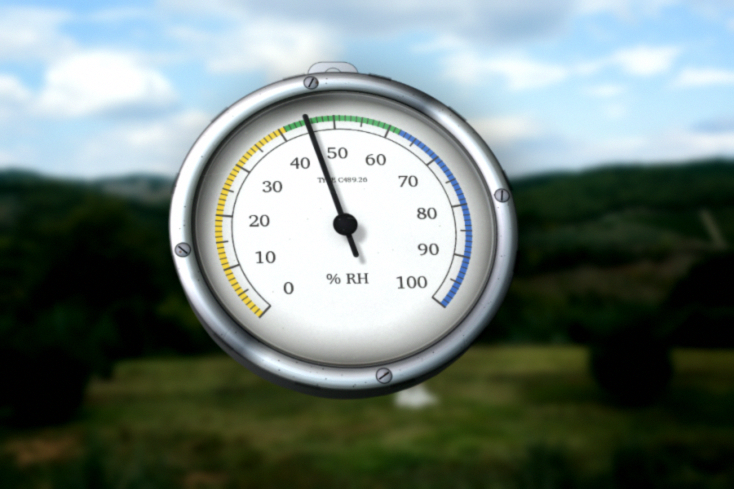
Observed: **45** %
